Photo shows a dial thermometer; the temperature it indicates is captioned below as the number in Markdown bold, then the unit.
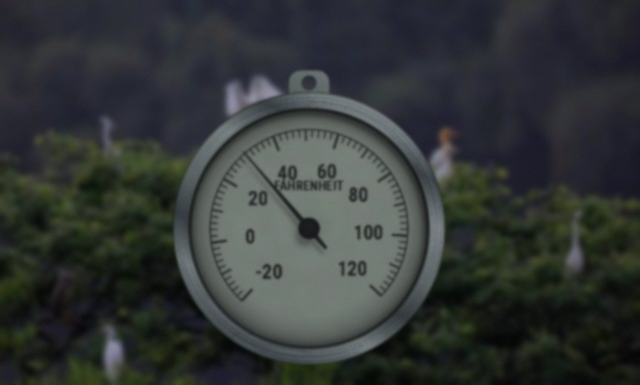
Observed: **30** °F
